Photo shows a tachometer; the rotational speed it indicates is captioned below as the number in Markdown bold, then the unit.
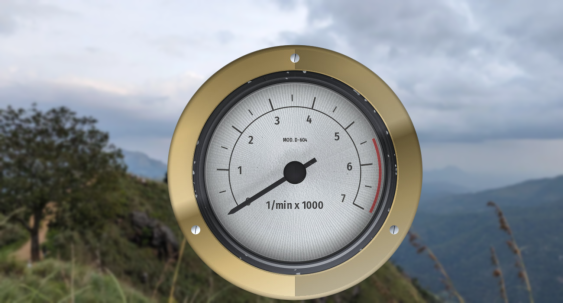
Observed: **0** rpm
